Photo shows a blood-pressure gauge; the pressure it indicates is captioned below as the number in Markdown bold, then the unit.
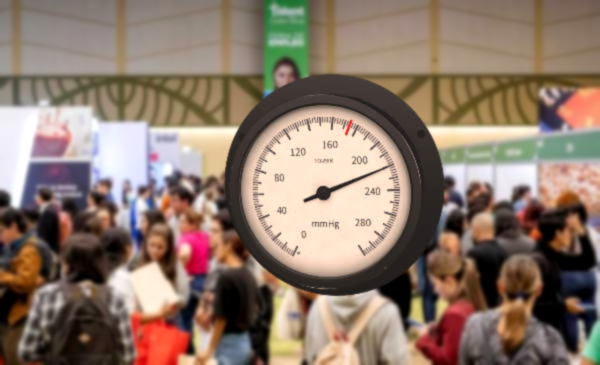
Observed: **220** mmHg
